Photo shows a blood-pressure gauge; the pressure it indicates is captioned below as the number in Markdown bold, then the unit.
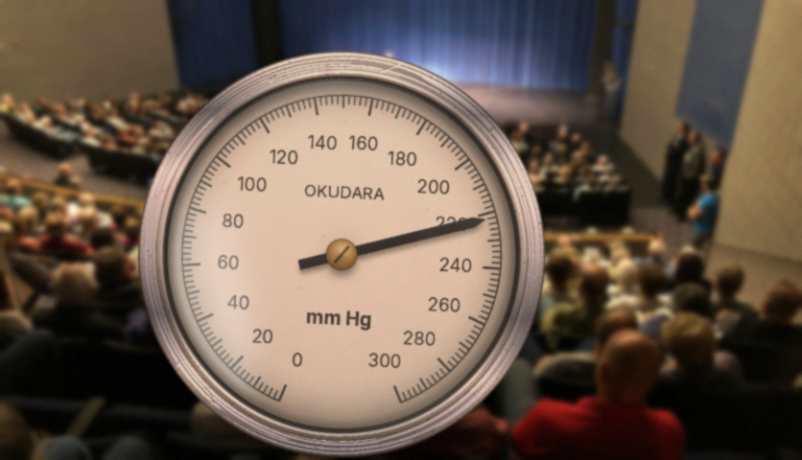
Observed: **222** mmHg
